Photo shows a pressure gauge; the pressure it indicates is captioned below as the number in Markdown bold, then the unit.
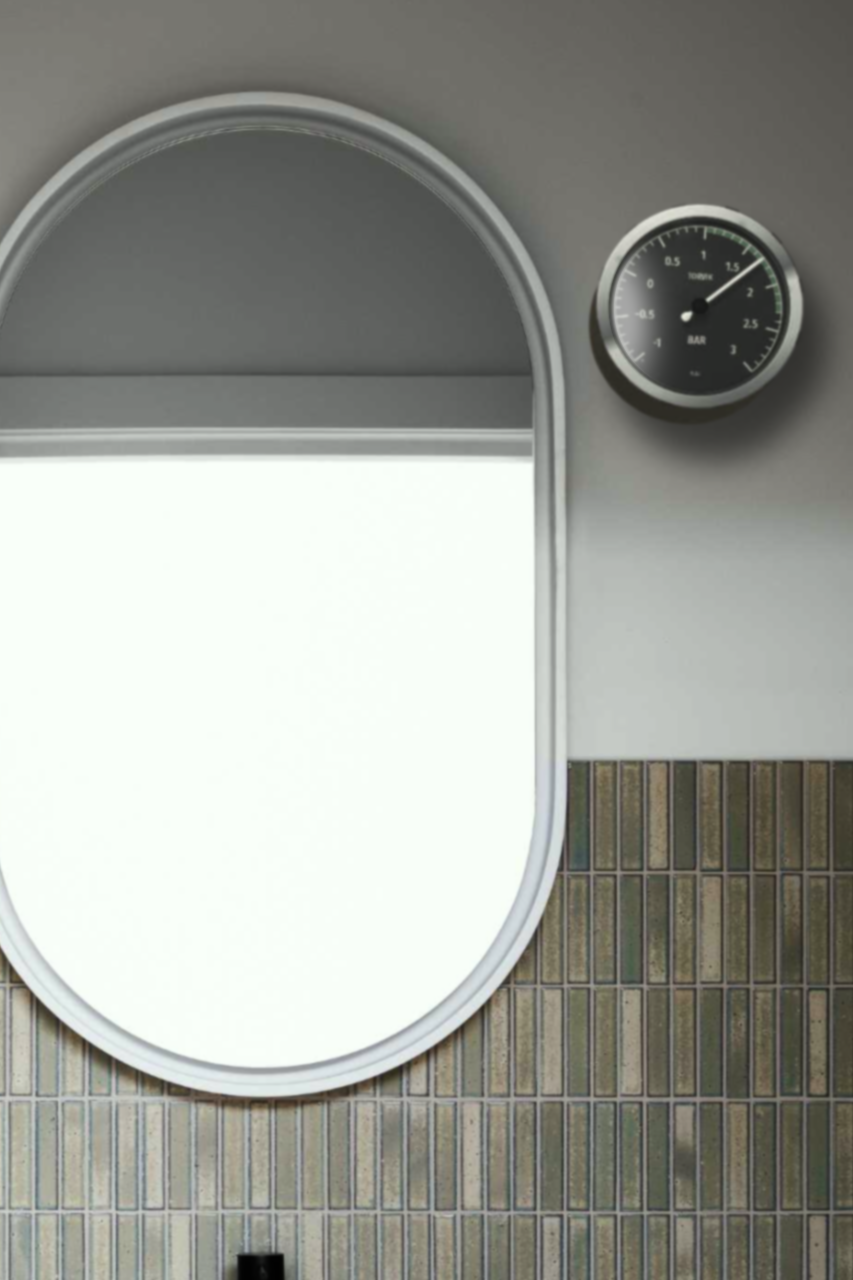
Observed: **1.7** bar
